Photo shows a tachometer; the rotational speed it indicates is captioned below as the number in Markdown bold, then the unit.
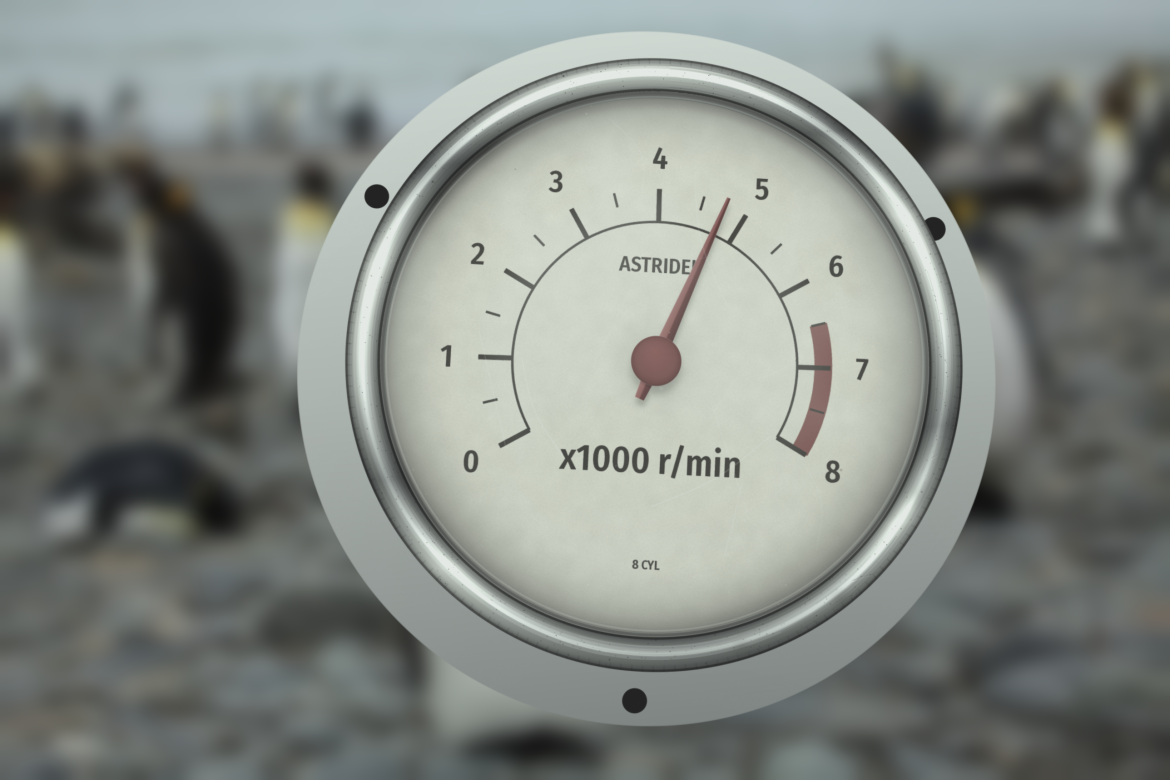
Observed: **4750** rpm
